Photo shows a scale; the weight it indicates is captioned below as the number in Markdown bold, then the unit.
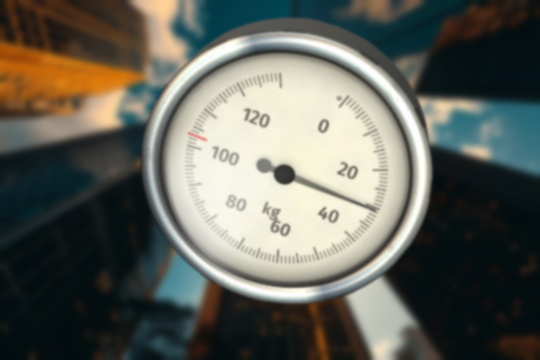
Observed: **30** kg
